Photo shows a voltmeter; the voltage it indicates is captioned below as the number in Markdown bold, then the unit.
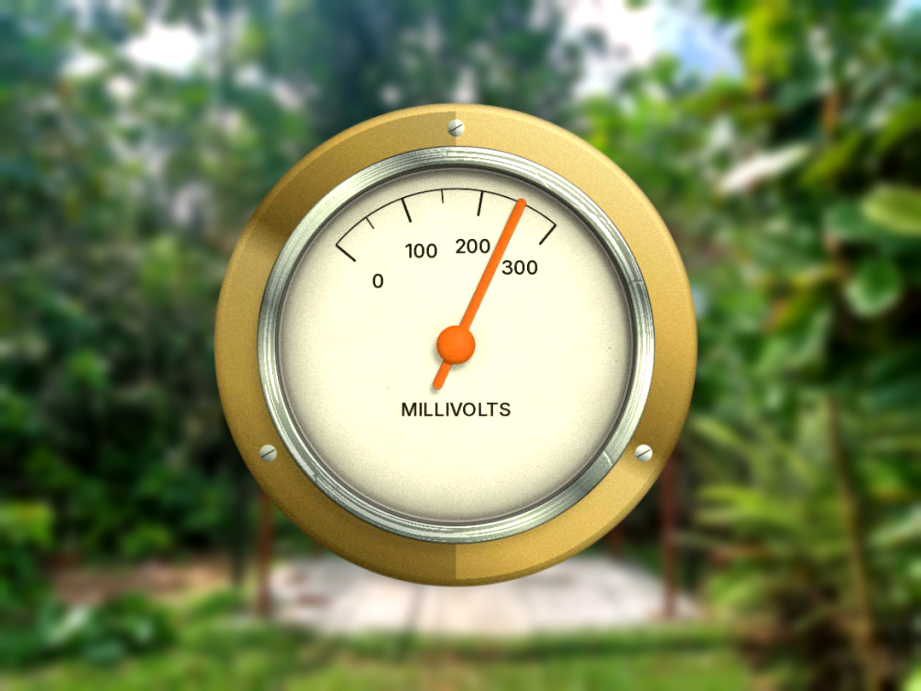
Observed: **250** mV
